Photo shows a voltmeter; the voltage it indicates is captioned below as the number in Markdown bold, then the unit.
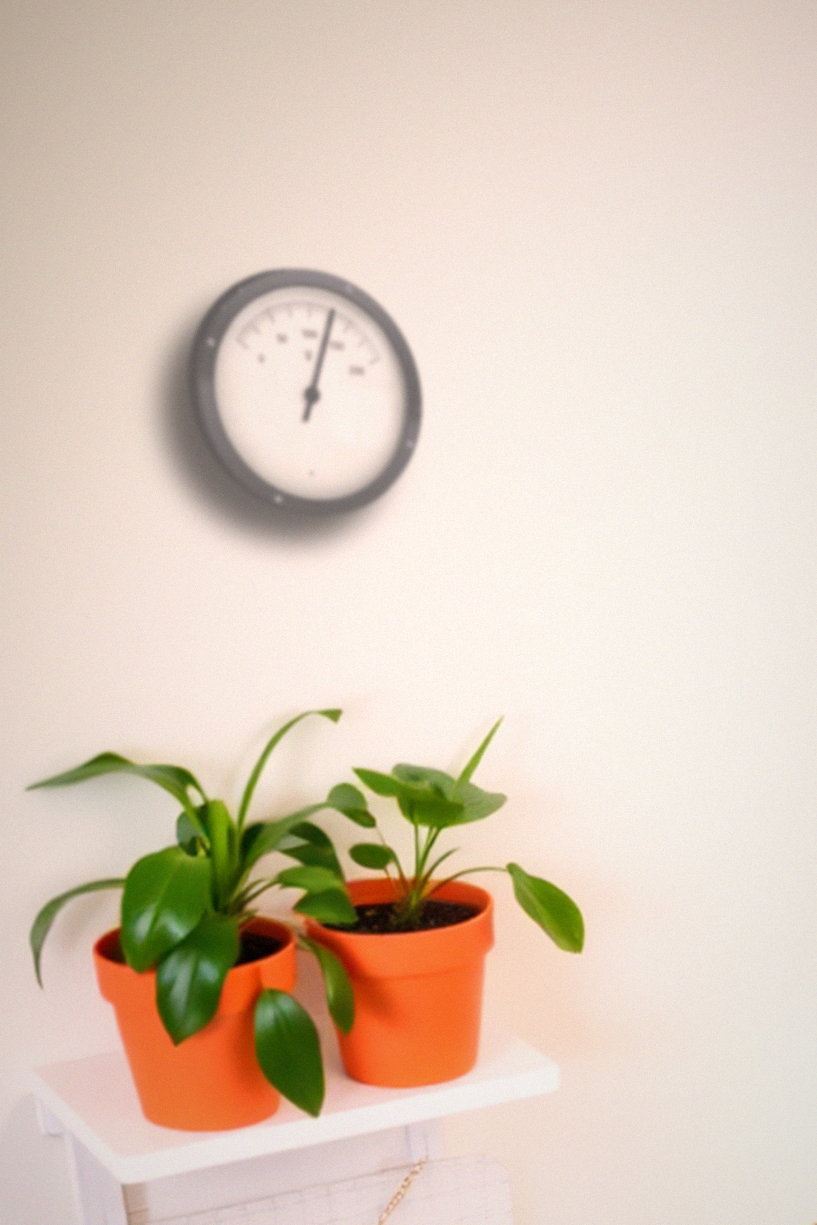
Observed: **125** V
